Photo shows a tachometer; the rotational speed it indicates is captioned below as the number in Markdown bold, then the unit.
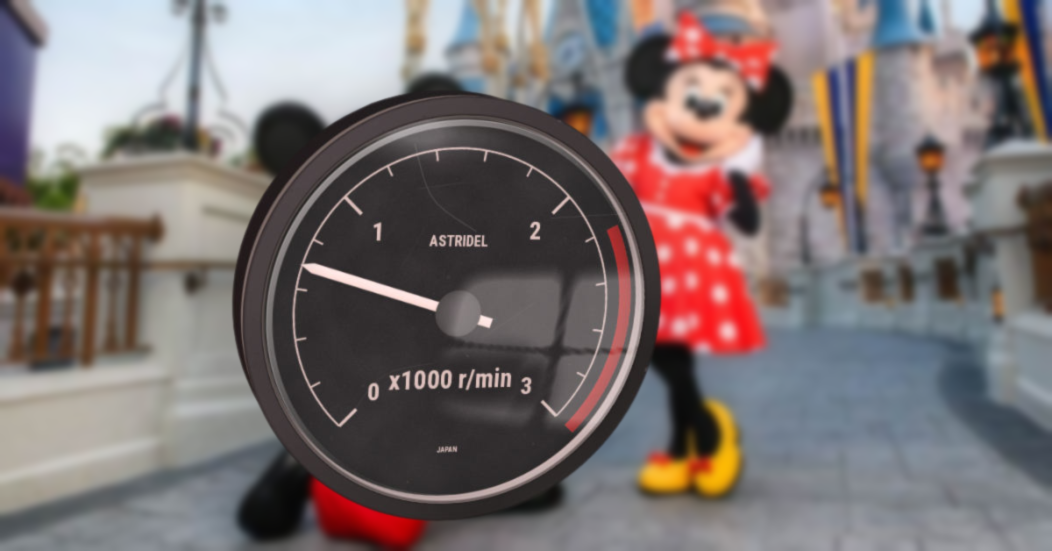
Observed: **700** rpm
